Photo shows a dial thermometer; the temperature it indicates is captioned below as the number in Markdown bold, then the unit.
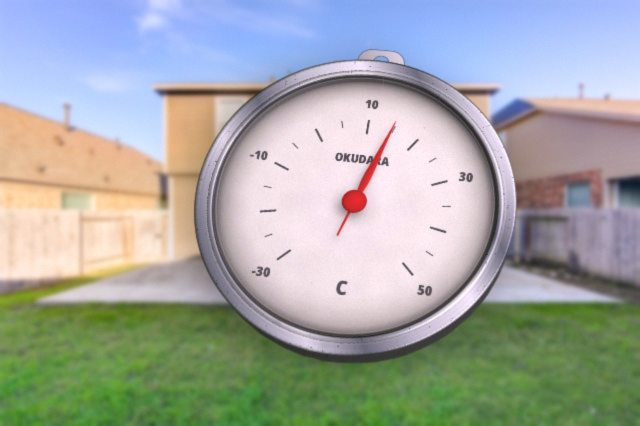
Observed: **15** °C
